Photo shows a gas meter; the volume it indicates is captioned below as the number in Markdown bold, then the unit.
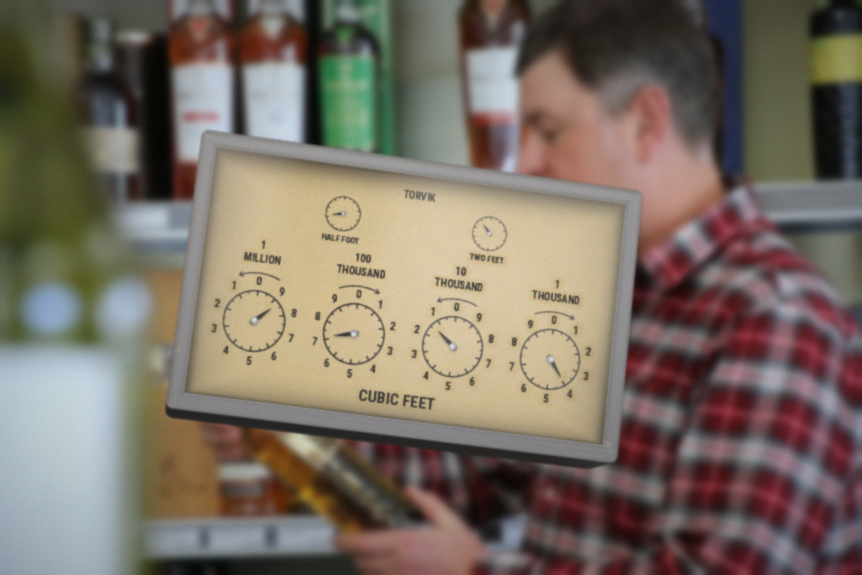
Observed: **871400** ft³
